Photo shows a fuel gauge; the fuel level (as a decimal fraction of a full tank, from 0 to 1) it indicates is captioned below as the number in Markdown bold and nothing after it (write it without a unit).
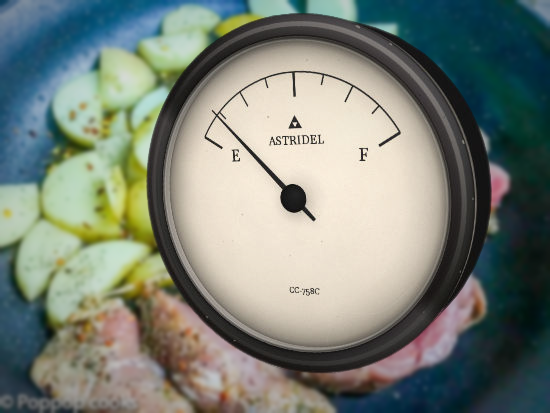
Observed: **0.125**
